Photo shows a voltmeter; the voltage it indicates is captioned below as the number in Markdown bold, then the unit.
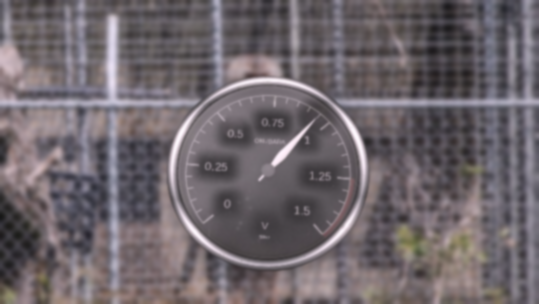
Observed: **0.95** V
